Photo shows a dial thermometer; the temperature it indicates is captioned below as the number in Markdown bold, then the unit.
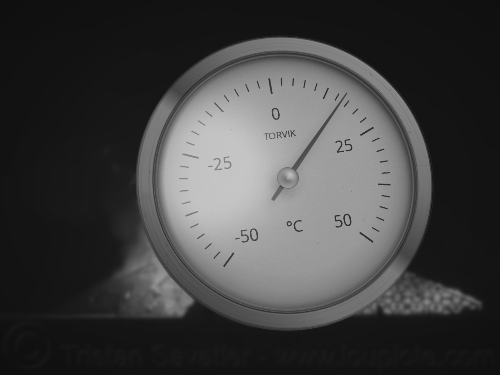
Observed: **16.25** °C
